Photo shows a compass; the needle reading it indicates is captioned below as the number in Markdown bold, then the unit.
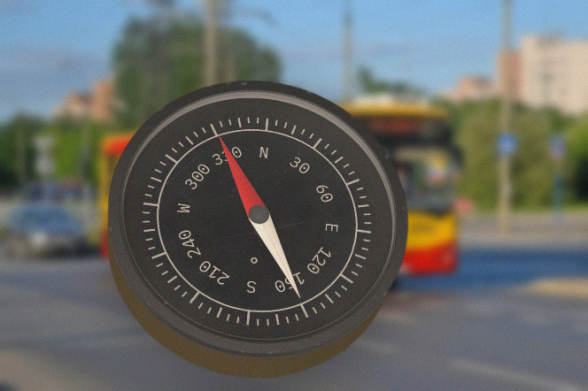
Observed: **330** °
